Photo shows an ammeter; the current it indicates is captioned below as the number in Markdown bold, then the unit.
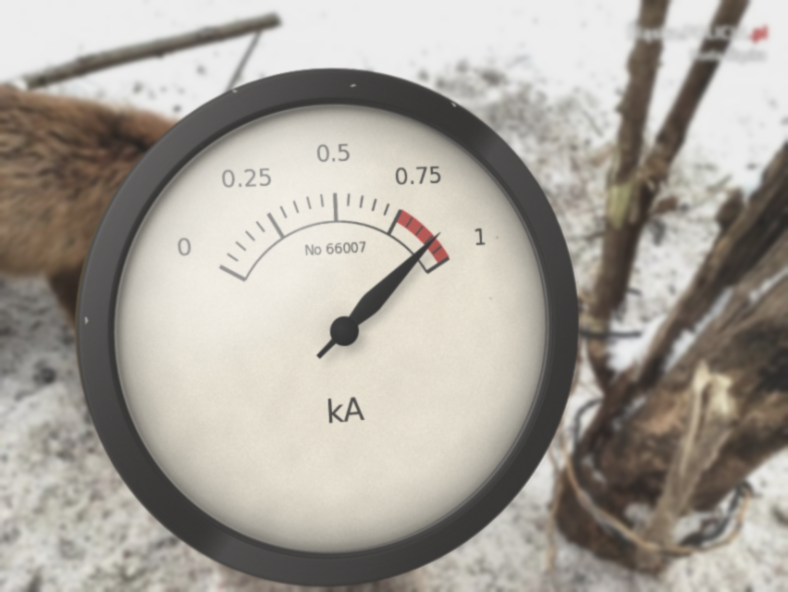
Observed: **0.9** kA
